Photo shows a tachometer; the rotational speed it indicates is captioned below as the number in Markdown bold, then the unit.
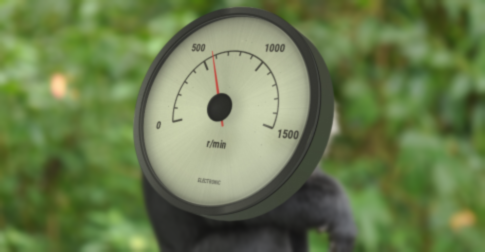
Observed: **600** rpm
